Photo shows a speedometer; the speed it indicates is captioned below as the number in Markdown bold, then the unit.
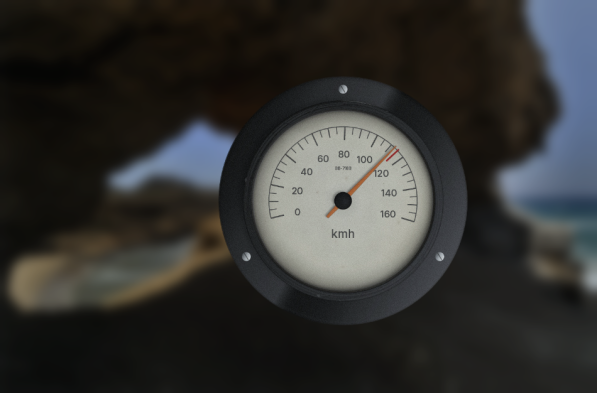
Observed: **112.5** km/h
